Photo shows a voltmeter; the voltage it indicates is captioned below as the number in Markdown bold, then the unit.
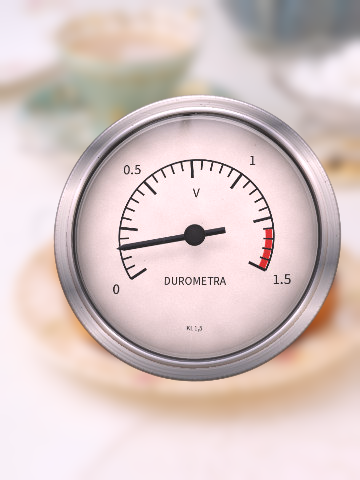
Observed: **0.15** V
